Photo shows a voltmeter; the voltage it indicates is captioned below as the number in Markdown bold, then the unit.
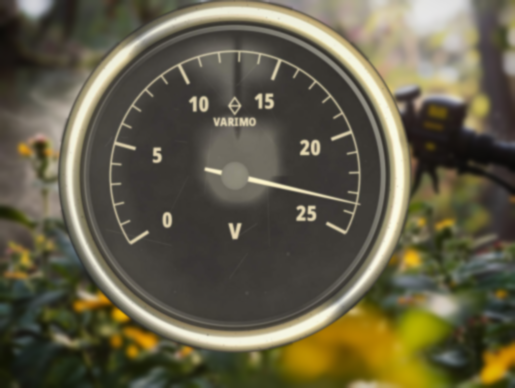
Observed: **23.5** V
